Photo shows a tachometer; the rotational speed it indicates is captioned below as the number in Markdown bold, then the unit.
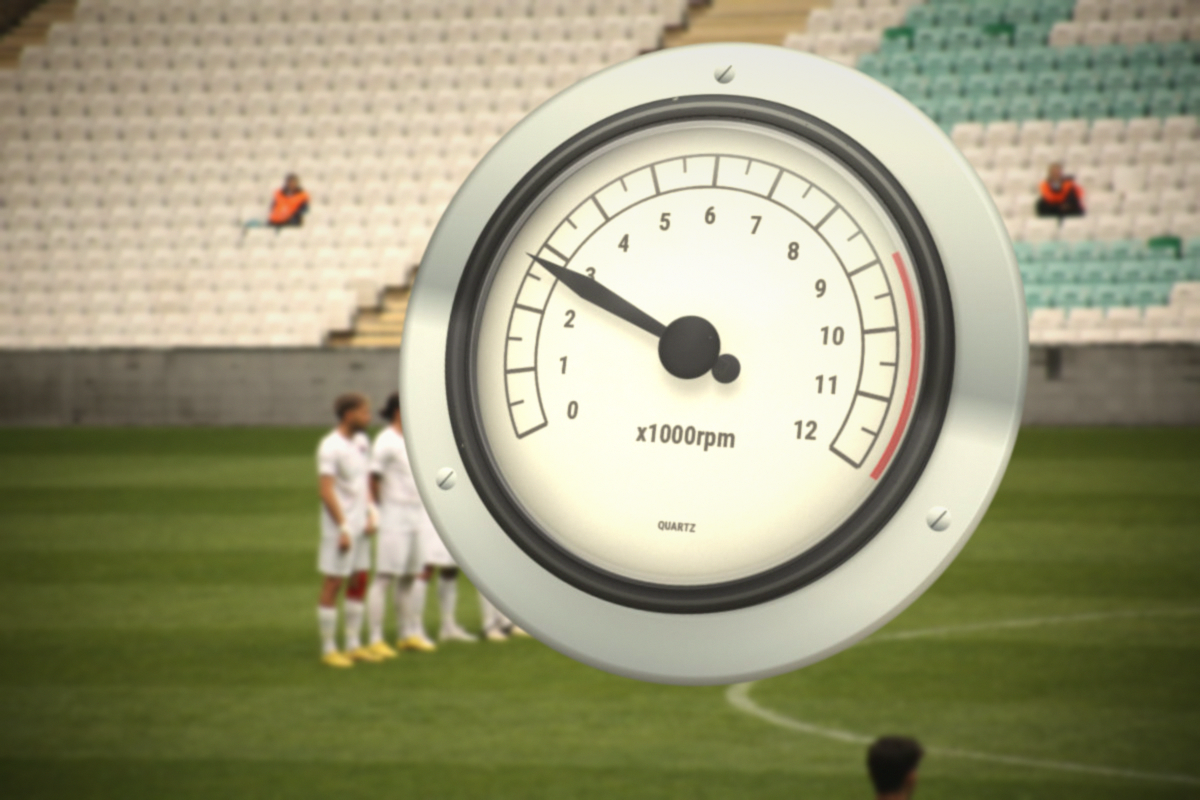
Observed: **2750** rpm
